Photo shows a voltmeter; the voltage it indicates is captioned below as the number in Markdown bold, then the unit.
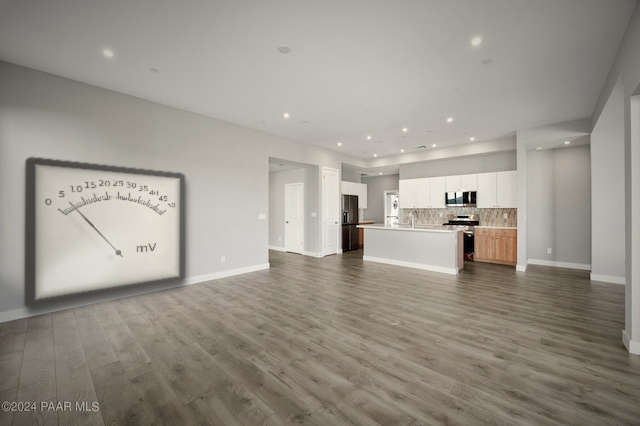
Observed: **5** mV
